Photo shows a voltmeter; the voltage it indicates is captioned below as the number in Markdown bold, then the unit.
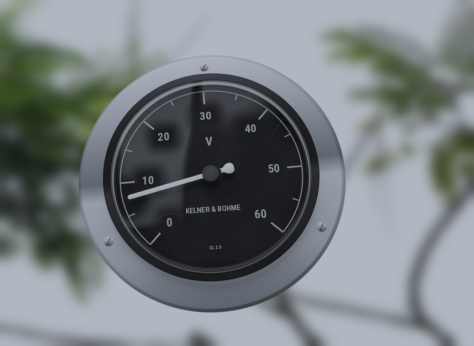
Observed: **7.5** V
